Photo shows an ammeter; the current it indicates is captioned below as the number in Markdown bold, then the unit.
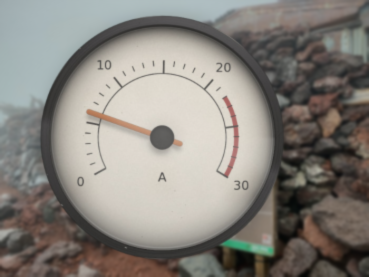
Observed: **6** A
